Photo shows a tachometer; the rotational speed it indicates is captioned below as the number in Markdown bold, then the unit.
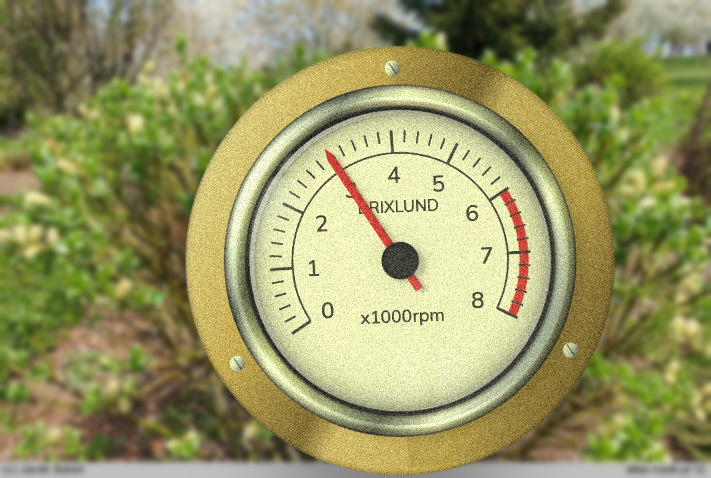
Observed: **3000** rpm
